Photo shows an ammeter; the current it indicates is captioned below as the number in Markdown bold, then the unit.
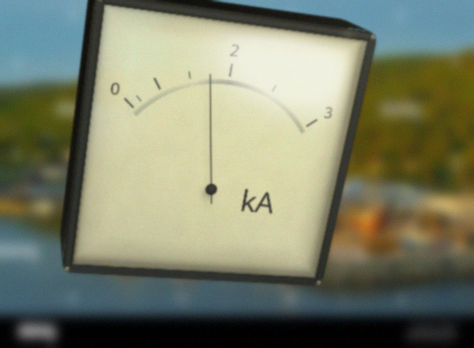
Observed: **1.75** kA
